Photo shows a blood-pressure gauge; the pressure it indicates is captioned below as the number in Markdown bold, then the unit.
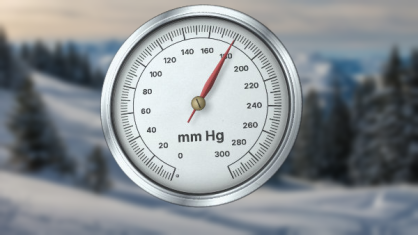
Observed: **180** mmHg
